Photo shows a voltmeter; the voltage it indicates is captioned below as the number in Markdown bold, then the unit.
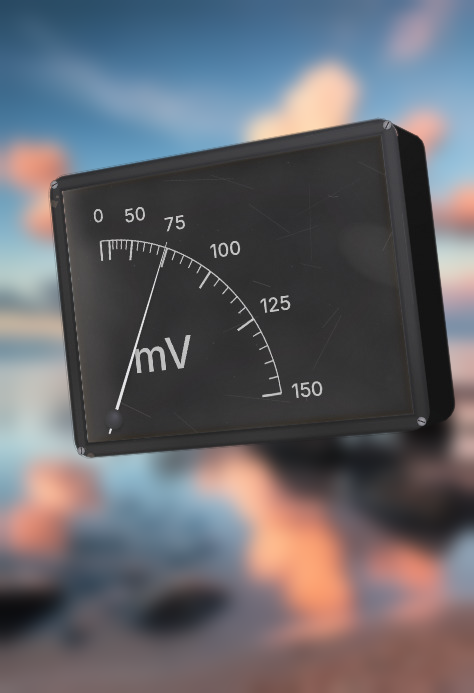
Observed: **75** mV
